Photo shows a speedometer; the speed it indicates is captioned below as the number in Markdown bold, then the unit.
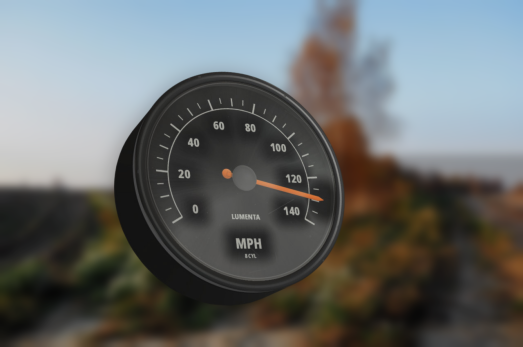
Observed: **130** mph
